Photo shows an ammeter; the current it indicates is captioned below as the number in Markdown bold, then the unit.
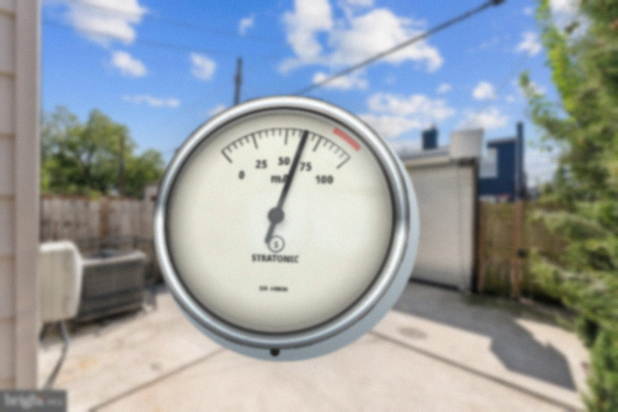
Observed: **65** mA
